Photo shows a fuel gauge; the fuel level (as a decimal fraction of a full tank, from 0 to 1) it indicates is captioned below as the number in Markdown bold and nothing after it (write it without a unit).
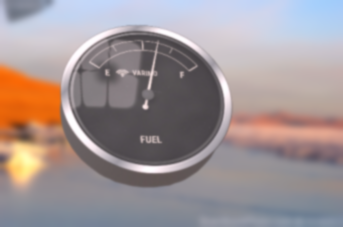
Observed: **0.625**
